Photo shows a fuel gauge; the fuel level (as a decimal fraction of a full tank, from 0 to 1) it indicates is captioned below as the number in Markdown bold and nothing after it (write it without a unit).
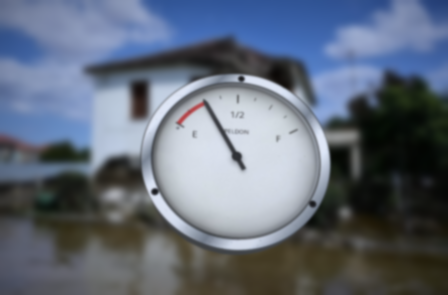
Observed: **0.25**
